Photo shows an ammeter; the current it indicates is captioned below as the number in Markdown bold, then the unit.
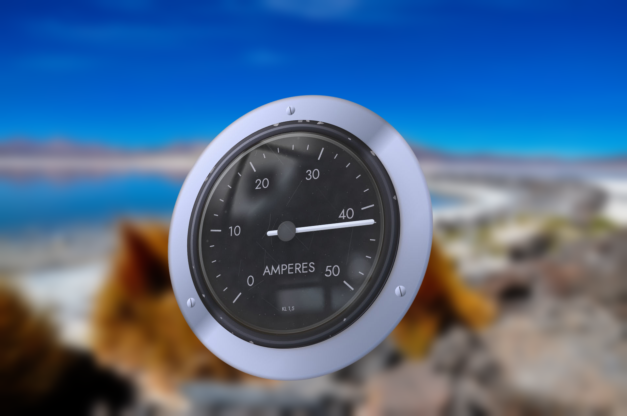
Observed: **42** A
